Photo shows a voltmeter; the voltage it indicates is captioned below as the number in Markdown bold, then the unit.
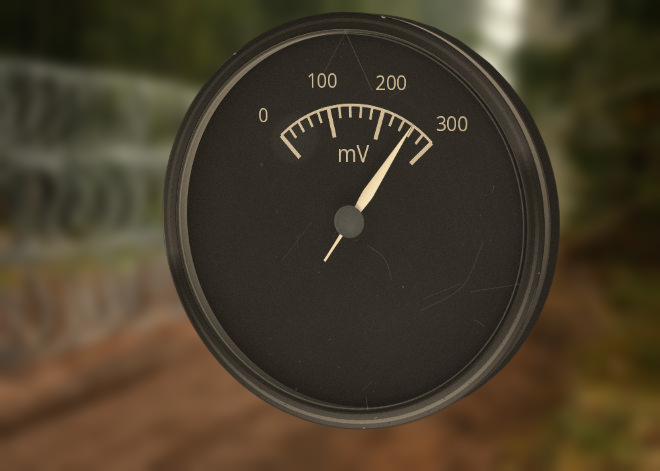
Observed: **260** mV
